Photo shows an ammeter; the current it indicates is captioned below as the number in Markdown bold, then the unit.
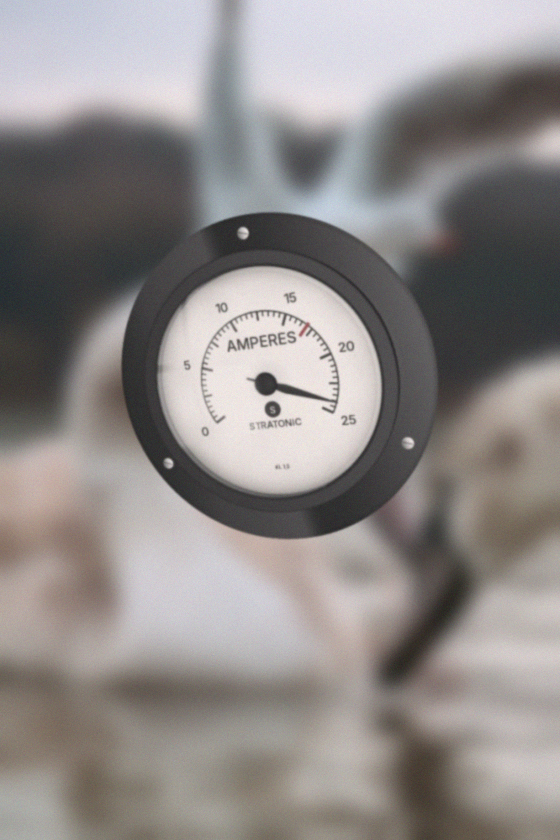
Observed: **24** A
